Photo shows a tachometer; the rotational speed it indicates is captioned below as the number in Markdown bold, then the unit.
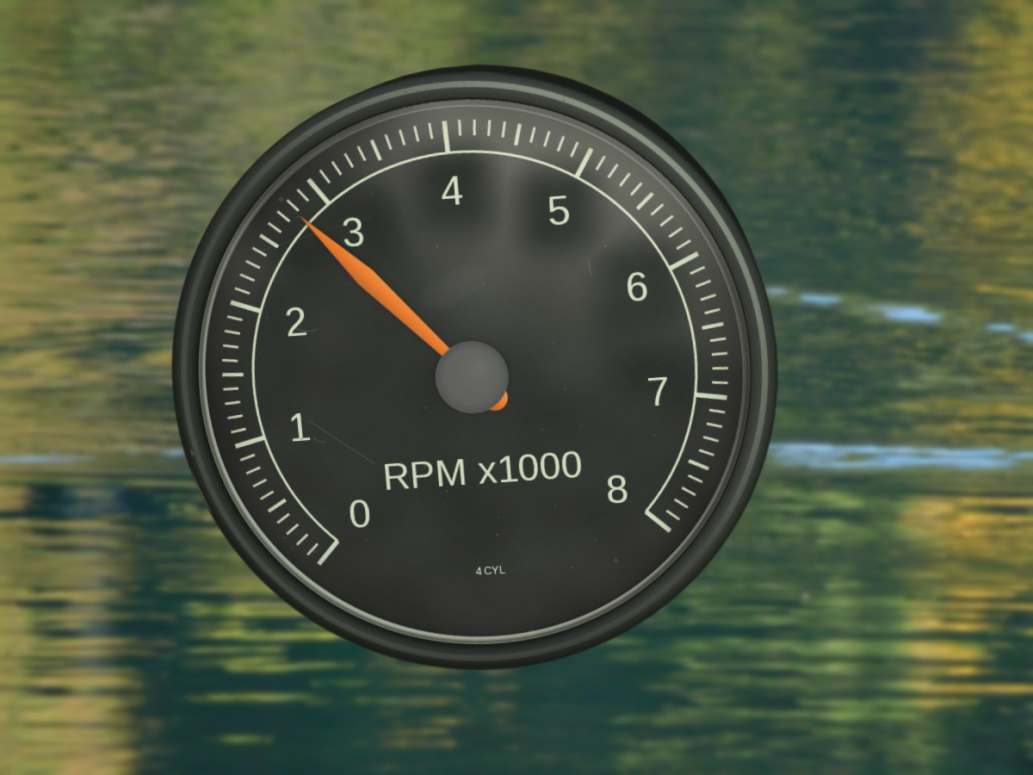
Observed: **2800** rpm
